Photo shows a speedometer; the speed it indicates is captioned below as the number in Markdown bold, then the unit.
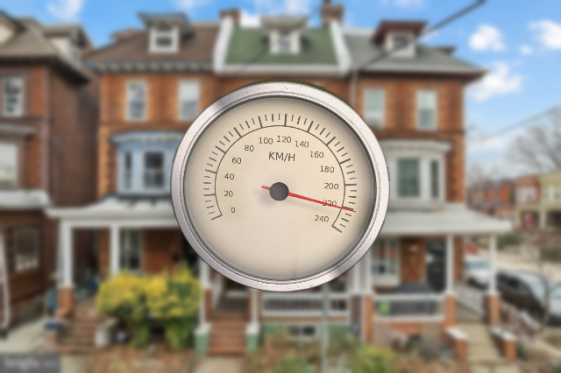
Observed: **220** km/h
